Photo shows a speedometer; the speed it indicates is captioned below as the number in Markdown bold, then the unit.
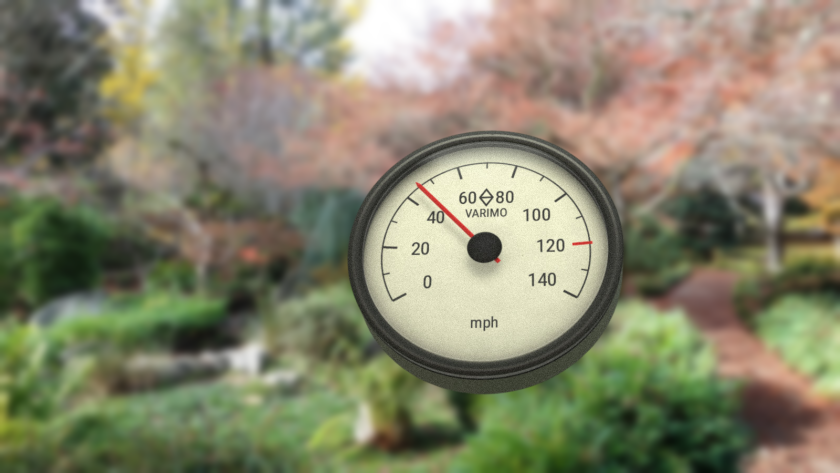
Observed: **45** mph
